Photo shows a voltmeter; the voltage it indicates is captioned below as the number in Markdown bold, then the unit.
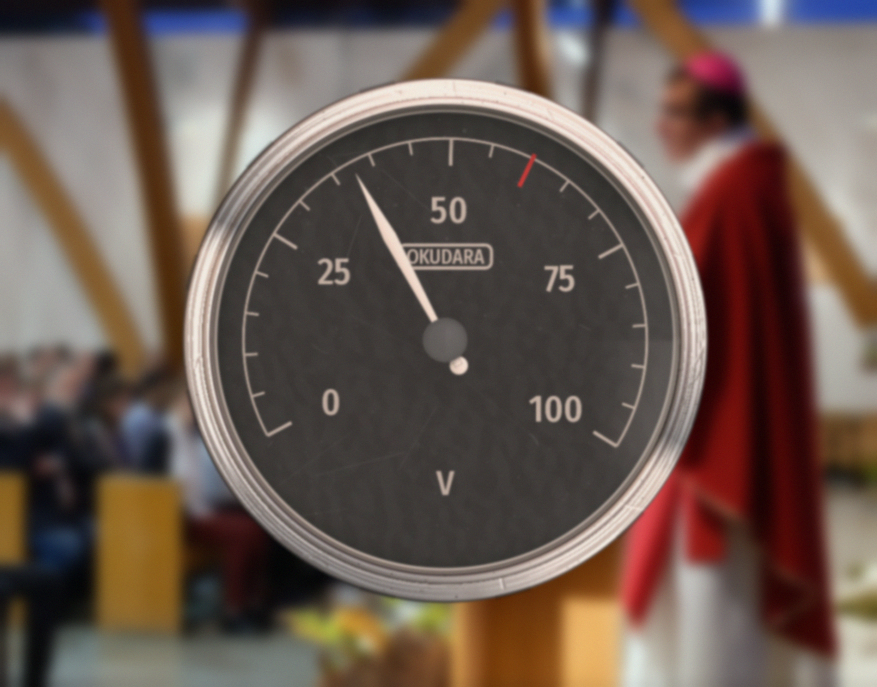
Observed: **37.5** V
